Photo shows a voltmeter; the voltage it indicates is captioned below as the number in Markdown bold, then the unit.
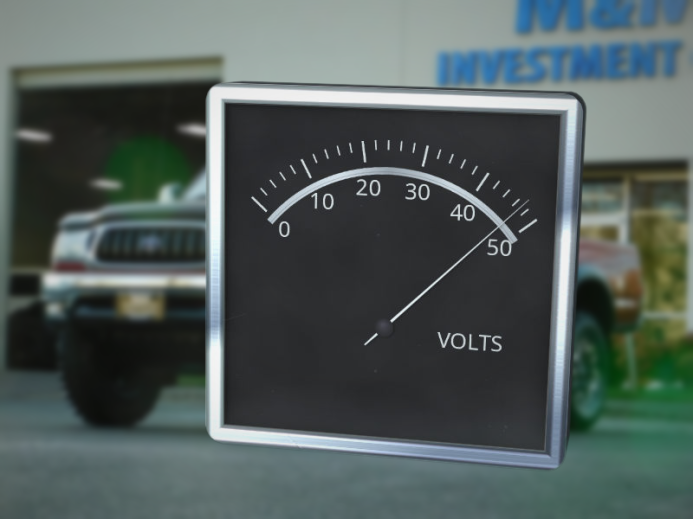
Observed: **47** V
